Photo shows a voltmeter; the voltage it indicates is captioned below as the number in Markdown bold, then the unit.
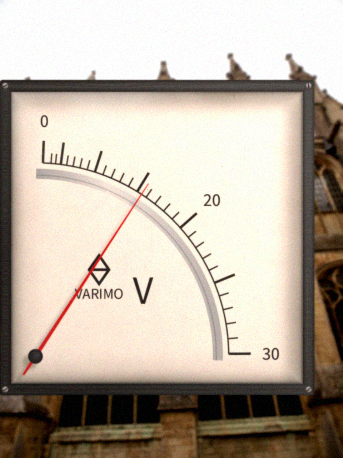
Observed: **15.5** V
